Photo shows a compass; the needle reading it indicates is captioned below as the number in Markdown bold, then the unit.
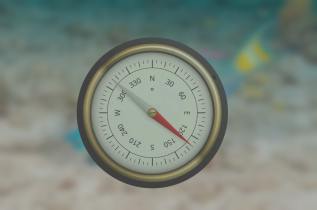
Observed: **130** °
